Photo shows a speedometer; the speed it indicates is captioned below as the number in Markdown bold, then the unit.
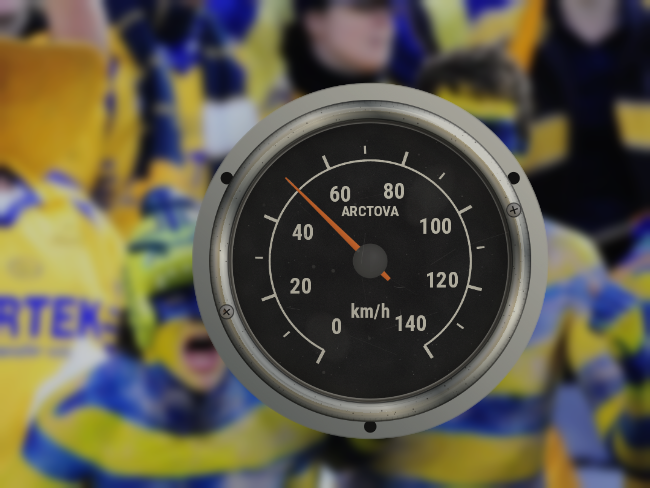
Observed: **50** km/h
